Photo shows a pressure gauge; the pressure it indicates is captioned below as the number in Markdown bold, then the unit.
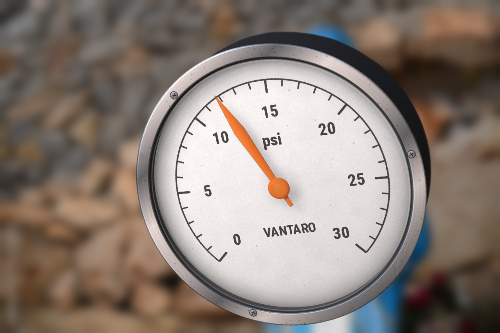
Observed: **12** psi
